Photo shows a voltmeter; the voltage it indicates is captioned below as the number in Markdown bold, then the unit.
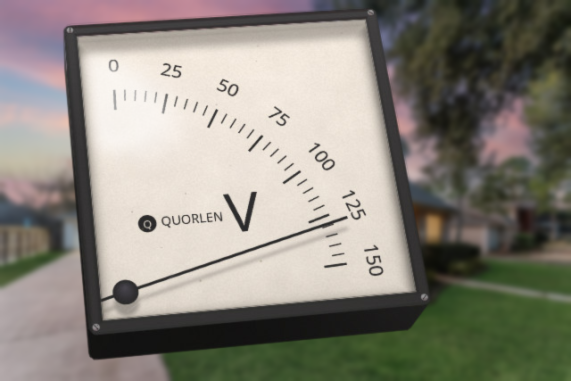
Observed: **130** V
